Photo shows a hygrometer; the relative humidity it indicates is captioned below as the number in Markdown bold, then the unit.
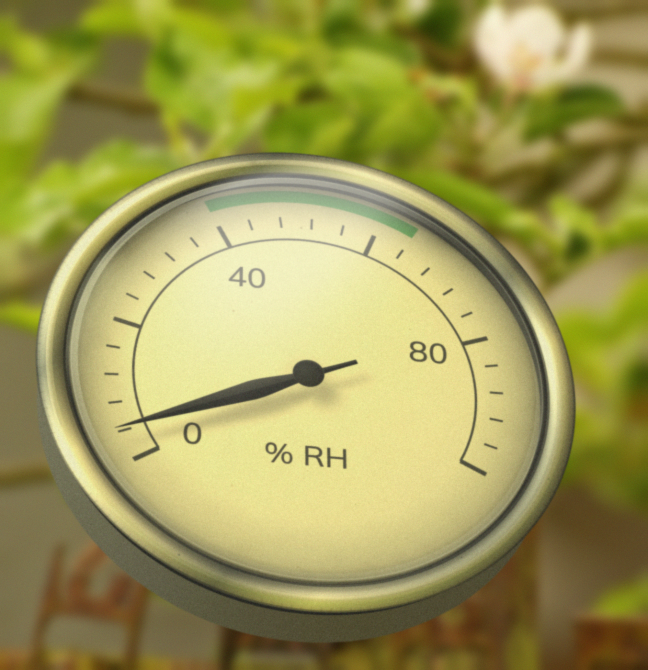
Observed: **4** %
